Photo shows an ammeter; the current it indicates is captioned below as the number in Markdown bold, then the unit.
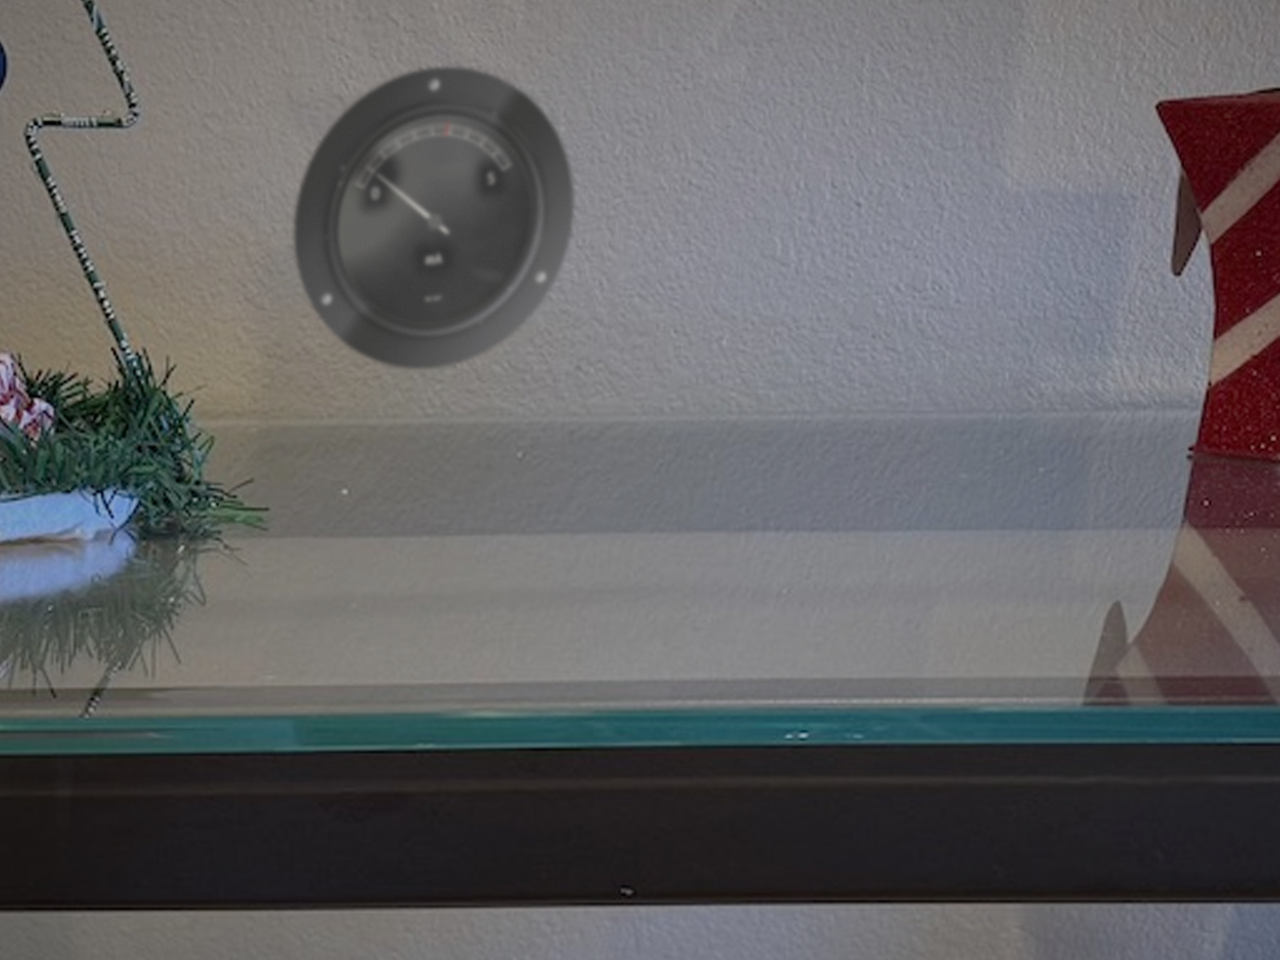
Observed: **0.5** mA
